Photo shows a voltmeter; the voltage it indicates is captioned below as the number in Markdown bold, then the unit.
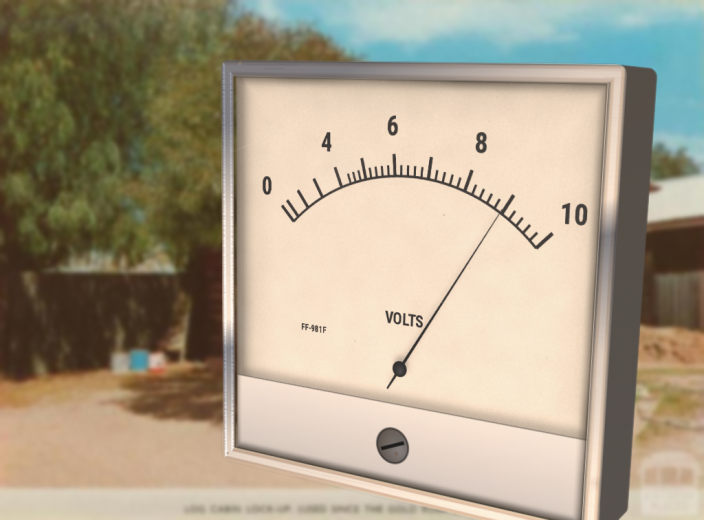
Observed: **9** V
